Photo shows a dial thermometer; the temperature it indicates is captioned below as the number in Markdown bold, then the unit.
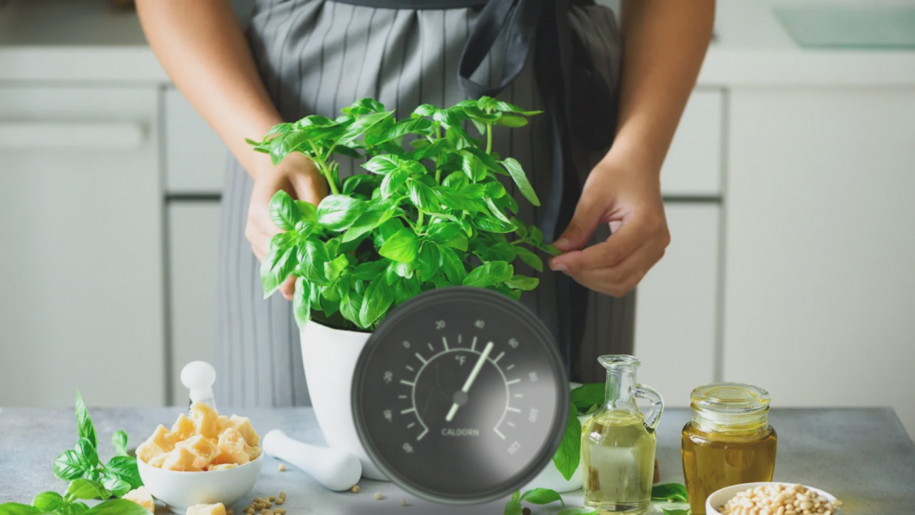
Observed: **50** °F
